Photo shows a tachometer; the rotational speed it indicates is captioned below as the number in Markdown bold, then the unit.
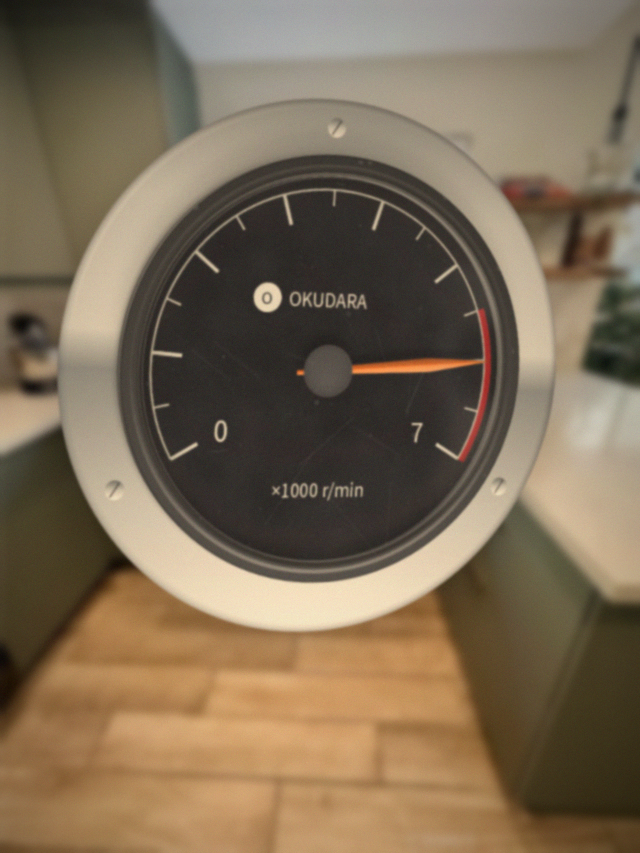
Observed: **6000** rpm
